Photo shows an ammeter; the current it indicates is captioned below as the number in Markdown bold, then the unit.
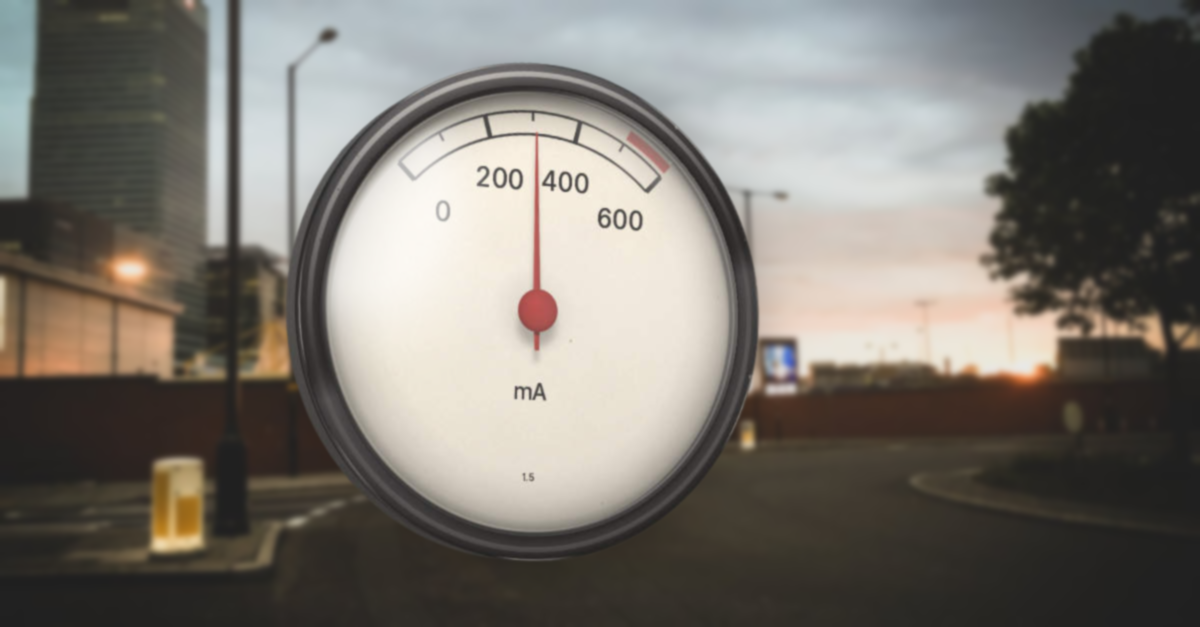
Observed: **300** mA
